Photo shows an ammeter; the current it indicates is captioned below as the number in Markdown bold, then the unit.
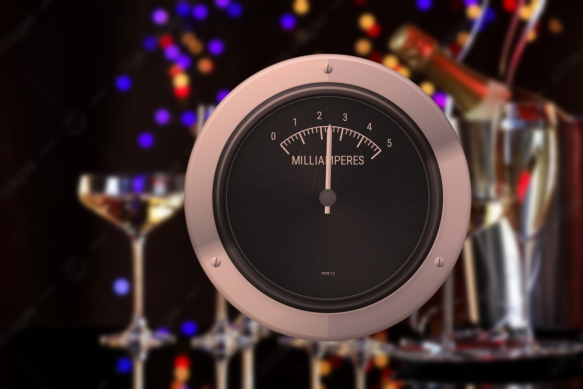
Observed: **2.4** mA
